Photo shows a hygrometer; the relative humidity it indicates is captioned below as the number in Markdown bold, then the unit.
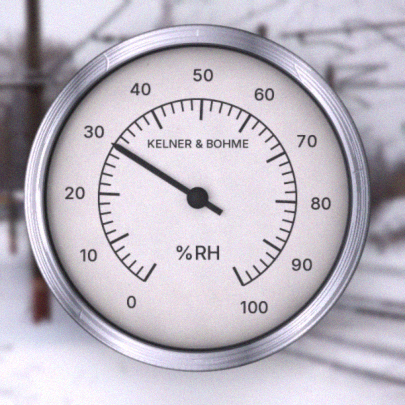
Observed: **30** %
